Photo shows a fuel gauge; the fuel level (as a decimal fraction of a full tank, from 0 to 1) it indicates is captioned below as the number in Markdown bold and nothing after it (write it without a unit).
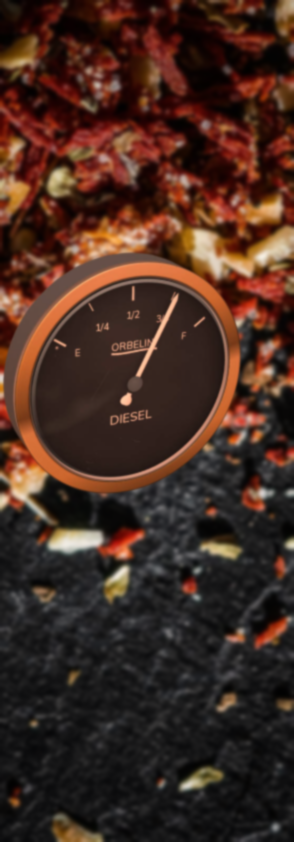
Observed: **0.75**
